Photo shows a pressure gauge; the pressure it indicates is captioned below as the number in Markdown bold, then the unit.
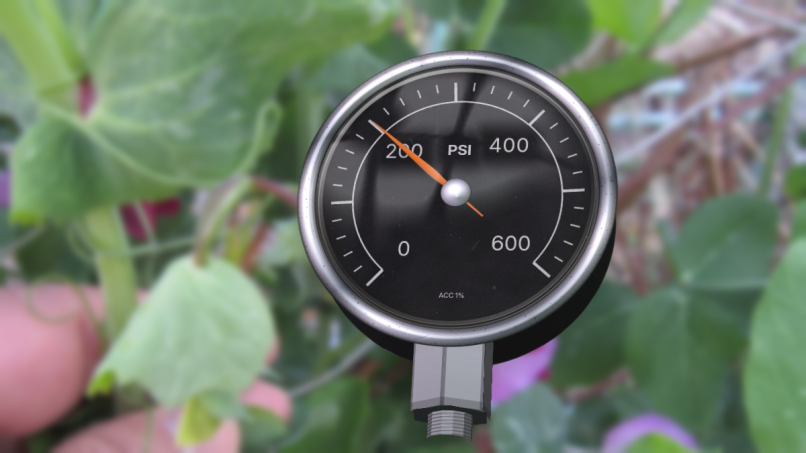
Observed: **200** psi
